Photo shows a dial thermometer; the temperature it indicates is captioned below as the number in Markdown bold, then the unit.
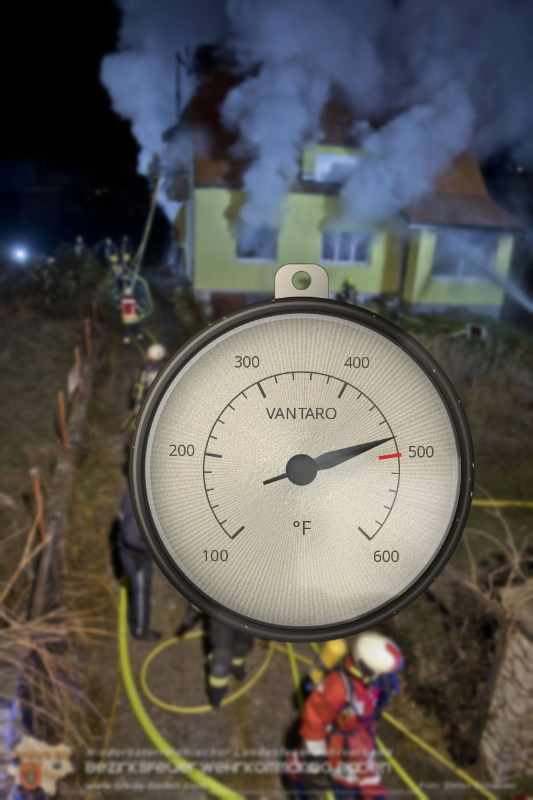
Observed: **480** °F
